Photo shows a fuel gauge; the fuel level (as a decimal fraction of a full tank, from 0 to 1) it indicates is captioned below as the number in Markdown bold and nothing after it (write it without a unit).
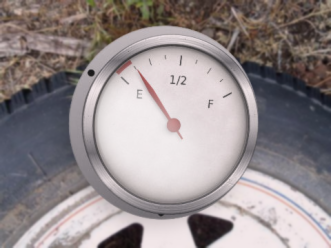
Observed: **0.125**
